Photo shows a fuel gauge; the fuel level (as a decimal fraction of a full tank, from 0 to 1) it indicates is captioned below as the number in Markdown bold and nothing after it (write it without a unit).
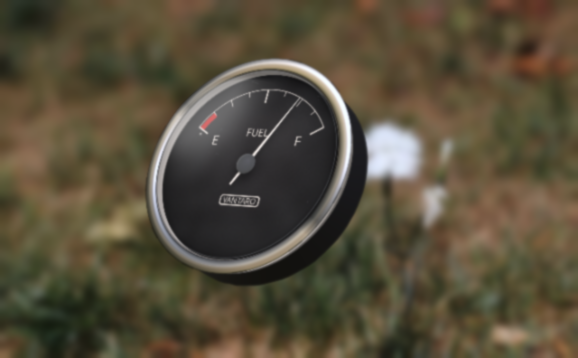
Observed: **0.75**
